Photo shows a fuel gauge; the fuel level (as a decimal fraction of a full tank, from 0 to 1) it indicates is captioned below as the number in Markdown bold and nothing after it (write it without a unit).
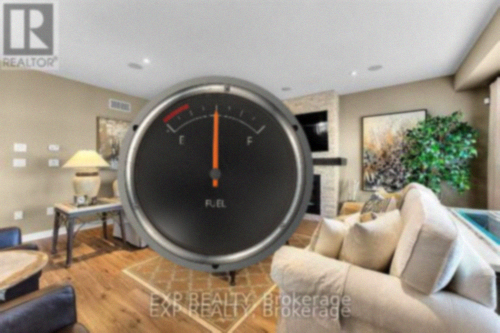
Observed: **0.5**
